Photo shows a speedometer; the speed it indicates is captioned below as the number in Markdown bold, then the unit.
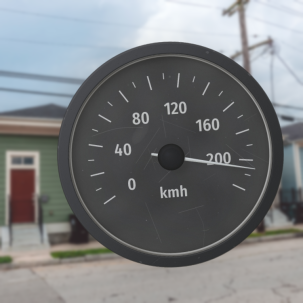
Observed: **205** km/h
